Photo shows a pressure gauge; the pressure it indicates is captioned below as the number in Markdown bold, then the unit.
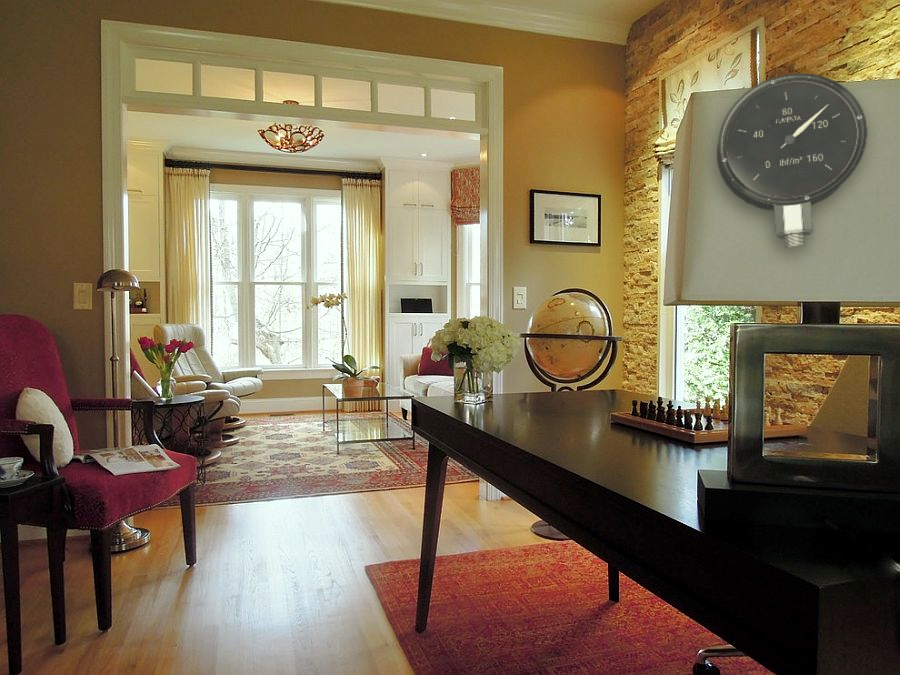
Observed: **110** psi
